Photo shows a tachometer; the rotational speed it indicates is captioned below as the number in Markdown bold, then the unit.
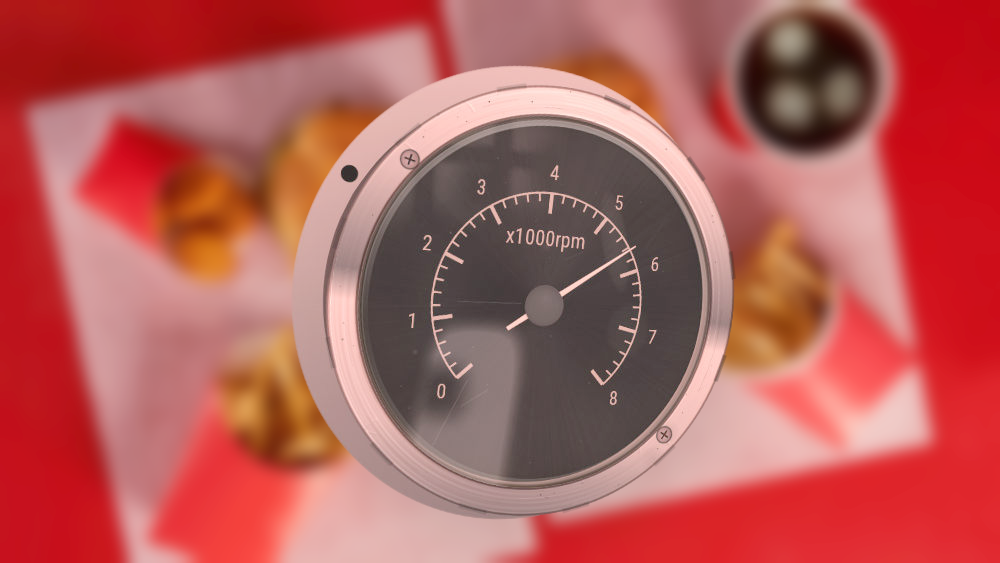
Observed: **5600** rpm
